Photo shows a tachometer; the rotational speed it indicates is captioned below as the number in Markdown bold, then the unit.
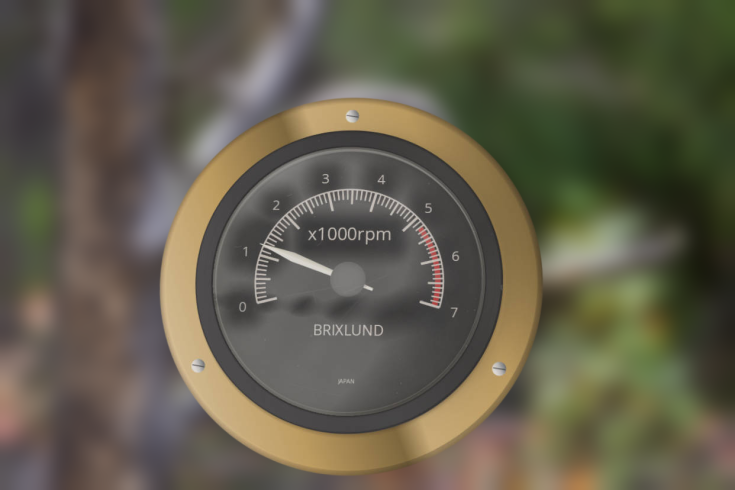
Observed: **1200** rpm
